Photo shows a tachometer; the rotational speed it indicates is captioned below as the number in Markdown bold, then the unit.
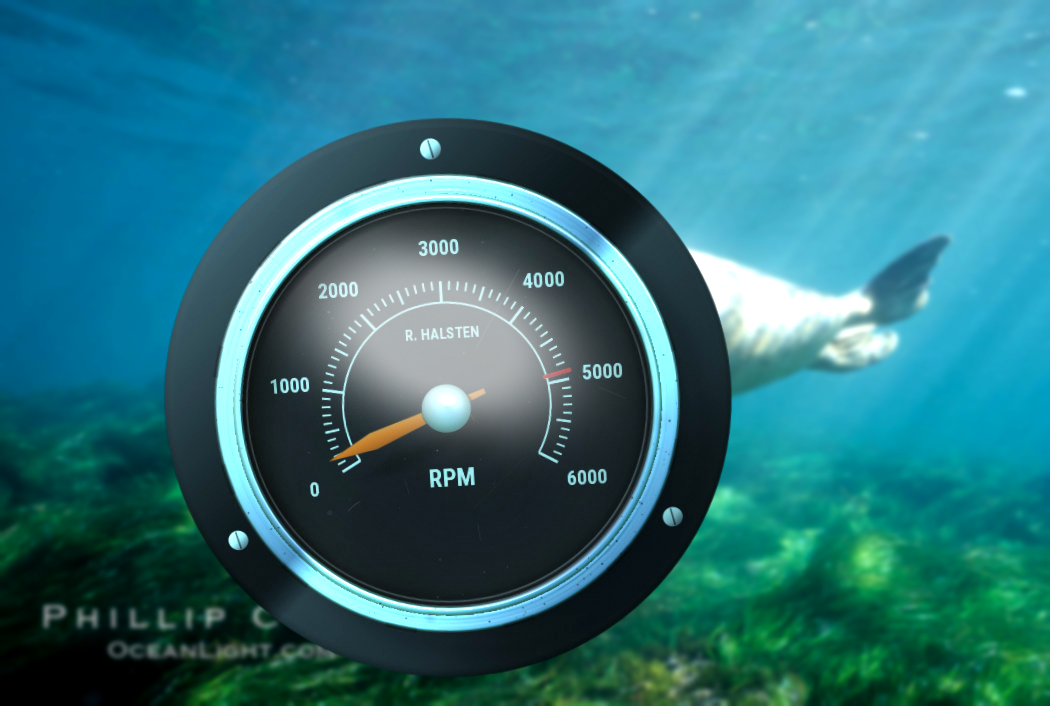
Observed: **200** rpm
